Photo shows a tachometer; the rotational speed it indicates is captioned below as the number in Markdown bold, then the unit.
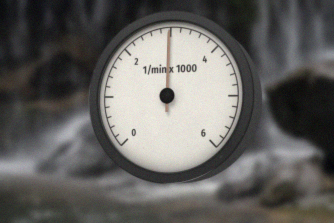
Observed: **3000** rpm
